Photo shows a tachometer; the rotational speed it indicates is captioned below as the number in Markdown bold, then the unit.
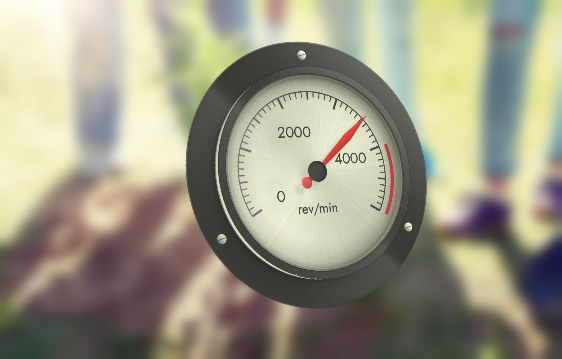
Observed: **3500** rpm
